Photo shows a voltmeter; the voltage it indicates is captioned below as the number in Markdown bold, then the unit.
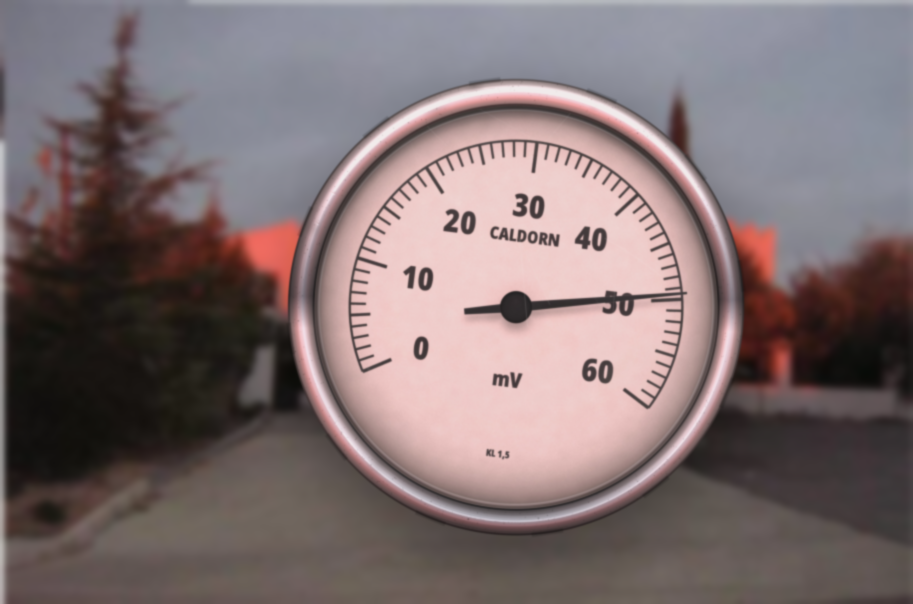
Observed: **49.5** mV
